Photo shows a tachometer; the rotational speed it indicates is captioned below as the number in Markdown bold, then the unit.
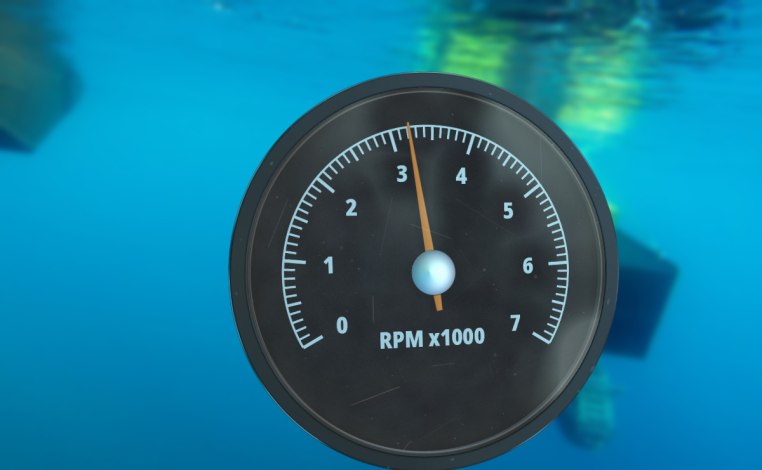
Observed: **3200** rpm
